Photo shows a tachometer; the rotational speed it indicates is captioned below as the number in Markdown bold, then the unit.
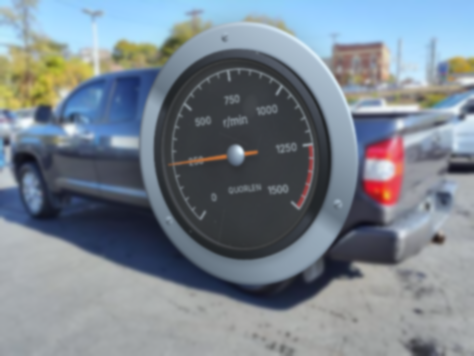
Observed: **250** rpm
